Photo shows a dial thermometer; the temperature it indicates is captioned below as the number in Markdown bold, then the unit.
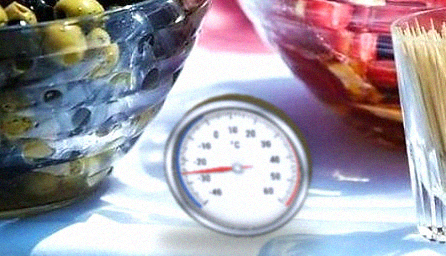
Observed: **-25** °C
